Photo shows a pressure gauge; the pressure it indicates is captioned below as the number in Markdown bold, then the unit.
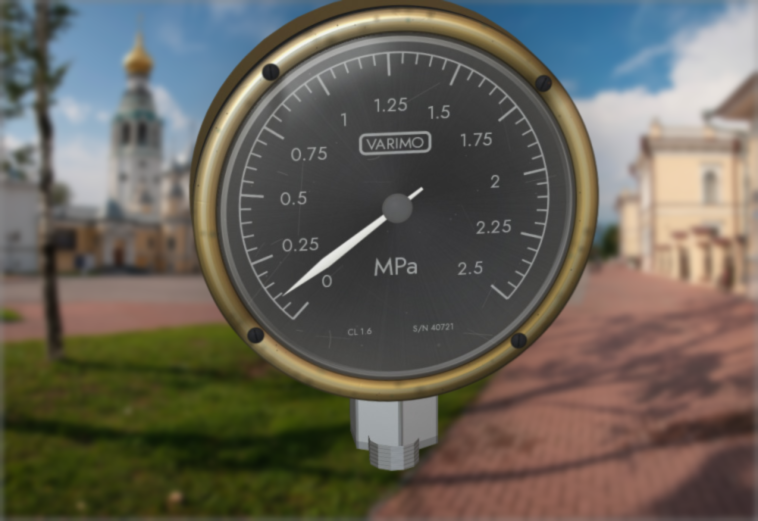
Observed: **0.1** MPa
